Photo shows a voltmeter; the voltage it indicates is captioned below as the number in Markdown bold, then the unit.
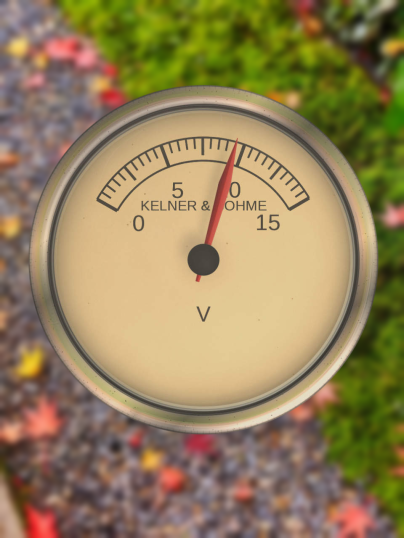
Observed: **9.5** V
